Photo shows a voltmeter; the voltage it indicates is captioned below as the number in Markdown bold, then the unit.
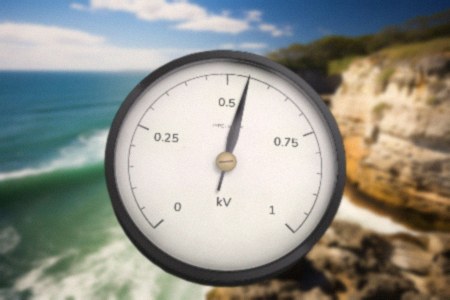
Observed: **0.55** kV
